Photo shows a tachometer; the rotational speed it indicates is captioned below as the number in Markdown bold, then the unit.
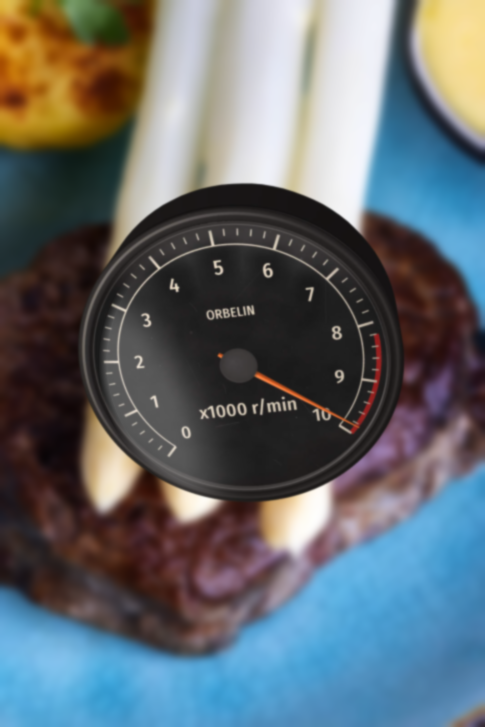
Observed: **9800** rpm
